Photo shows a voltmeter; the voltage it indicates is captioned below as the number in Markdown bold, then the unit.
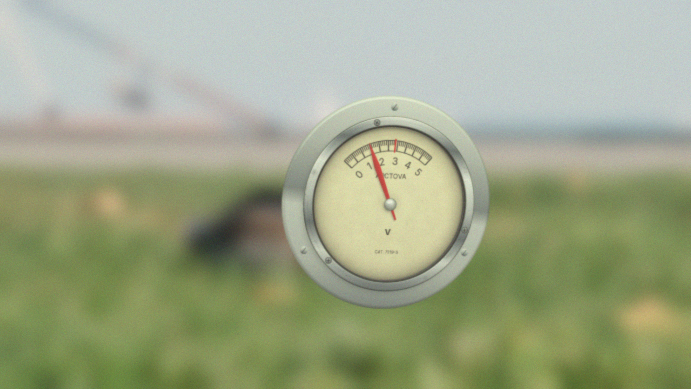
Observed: **1.5** V
